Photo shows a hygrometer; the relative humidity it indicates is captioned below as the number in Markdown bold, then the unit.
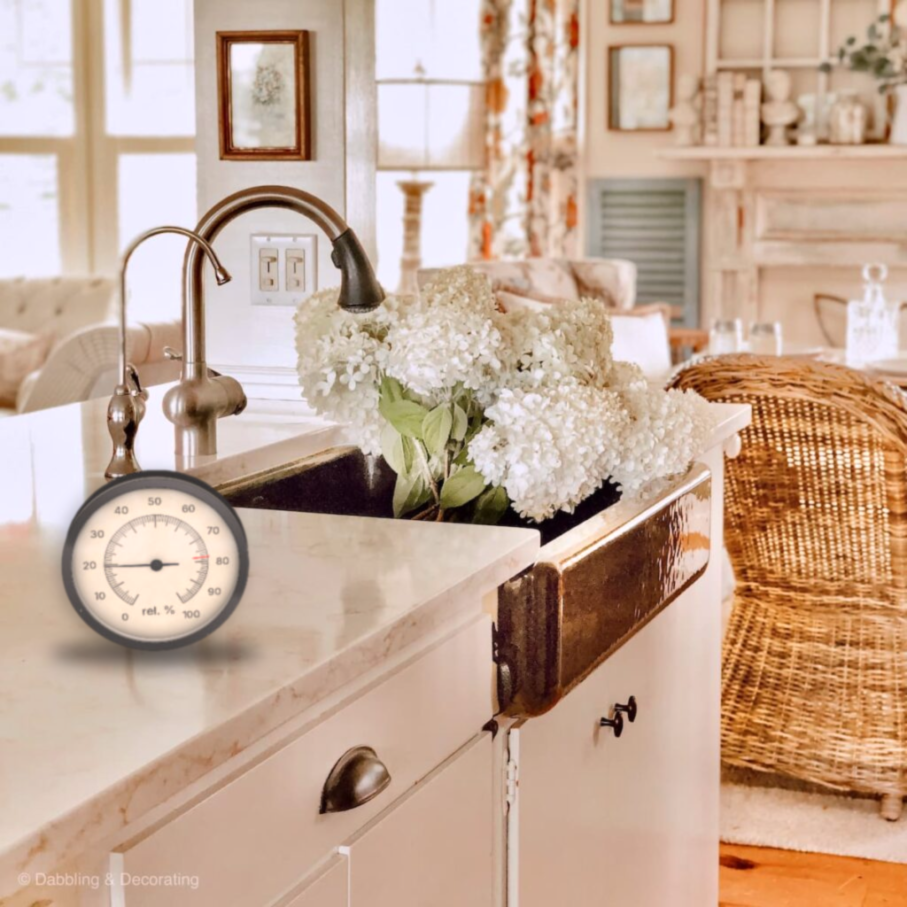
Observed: **20** %
